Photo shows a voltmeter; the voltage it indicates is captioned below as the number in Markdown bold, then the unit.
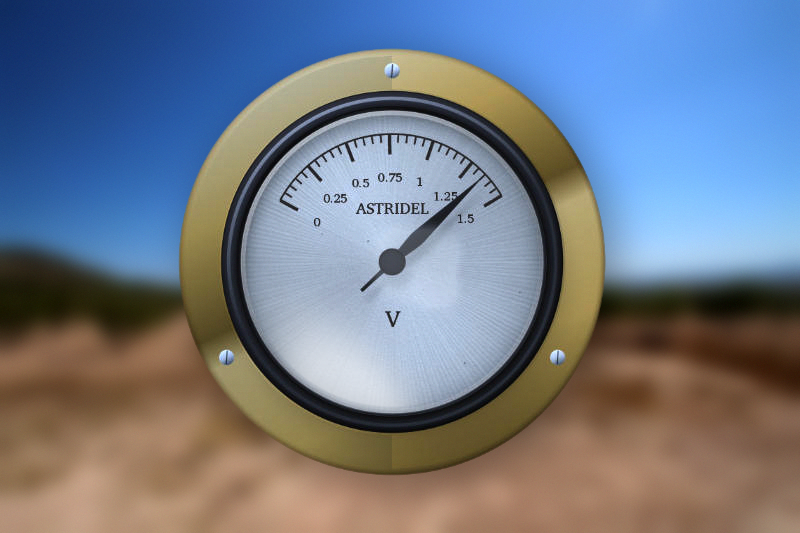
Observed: **1.35** V
